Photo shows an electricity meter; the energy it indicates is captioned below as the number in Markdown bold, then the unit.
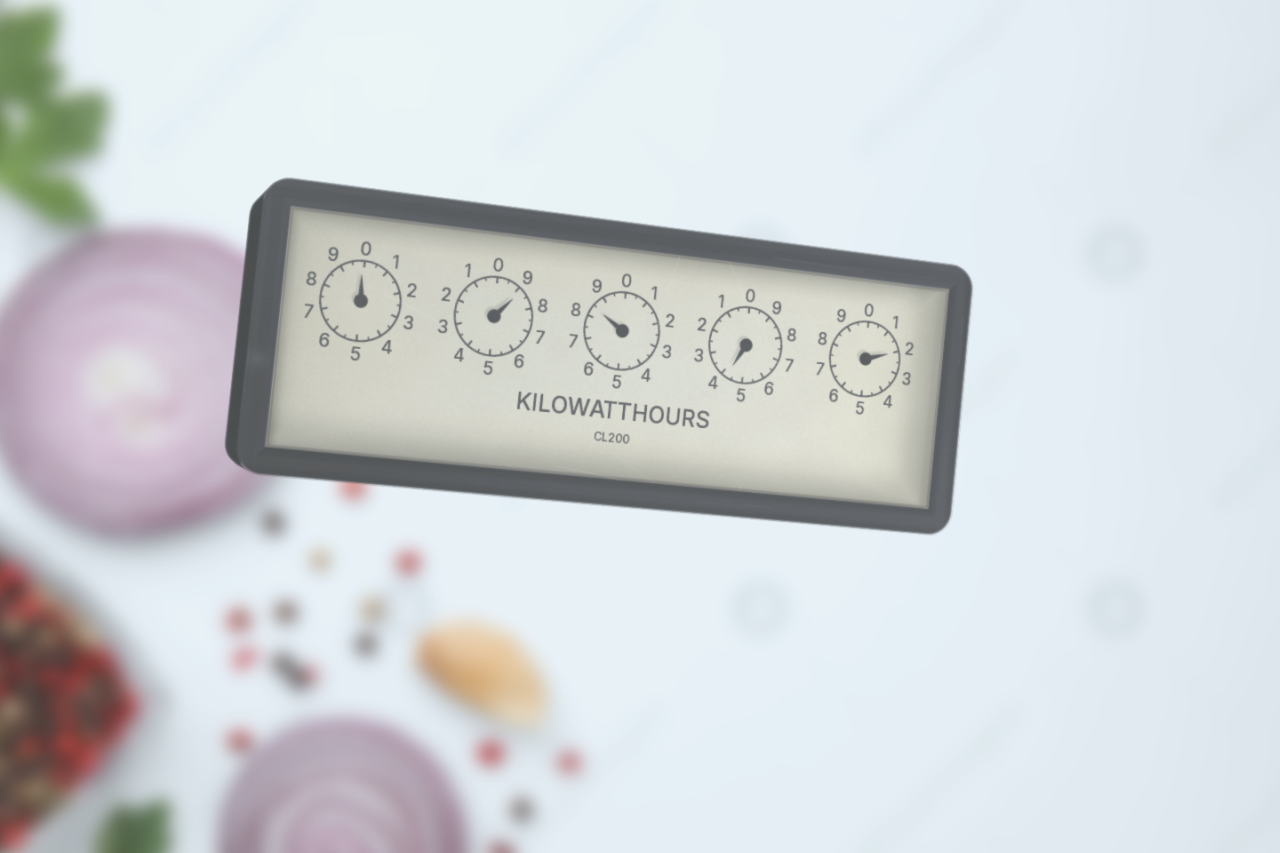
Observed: **98842** kWh
